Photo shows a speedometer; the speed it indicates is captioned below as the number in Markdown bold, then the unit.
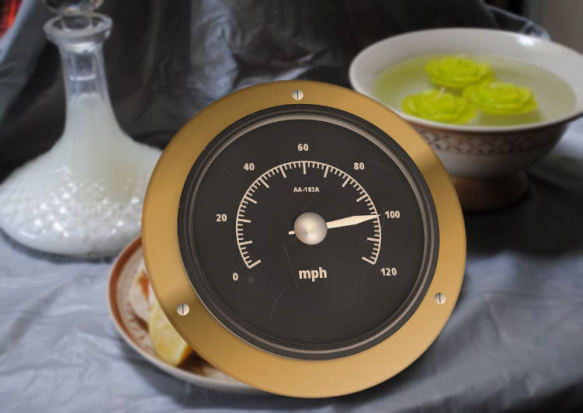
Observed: **100** mph
